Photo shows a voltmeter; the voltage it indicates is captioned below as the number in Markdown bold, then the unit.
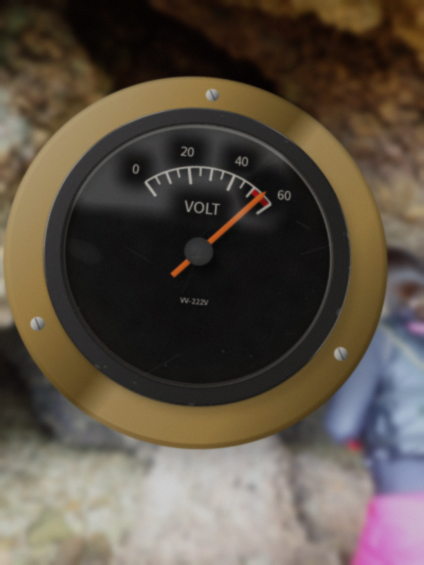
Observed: **55** V
